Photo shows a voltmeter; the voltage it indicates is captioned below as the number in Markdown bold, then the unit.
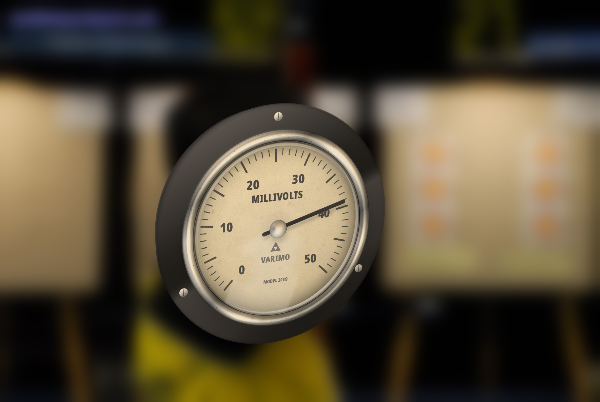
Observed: **39** mV
